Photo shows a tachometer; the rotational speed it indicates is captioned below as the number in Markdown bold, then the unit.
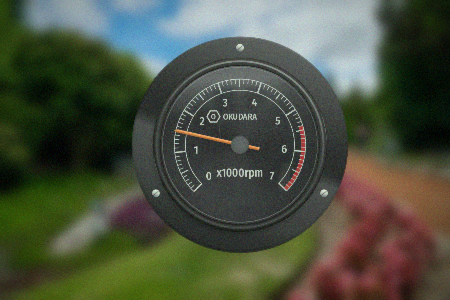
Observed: **1500** rpm
